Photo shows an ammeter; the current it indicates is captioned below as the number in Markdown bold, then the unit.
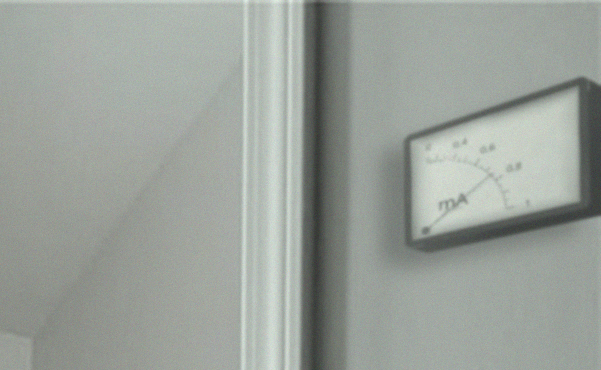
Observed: **0.75** mA
